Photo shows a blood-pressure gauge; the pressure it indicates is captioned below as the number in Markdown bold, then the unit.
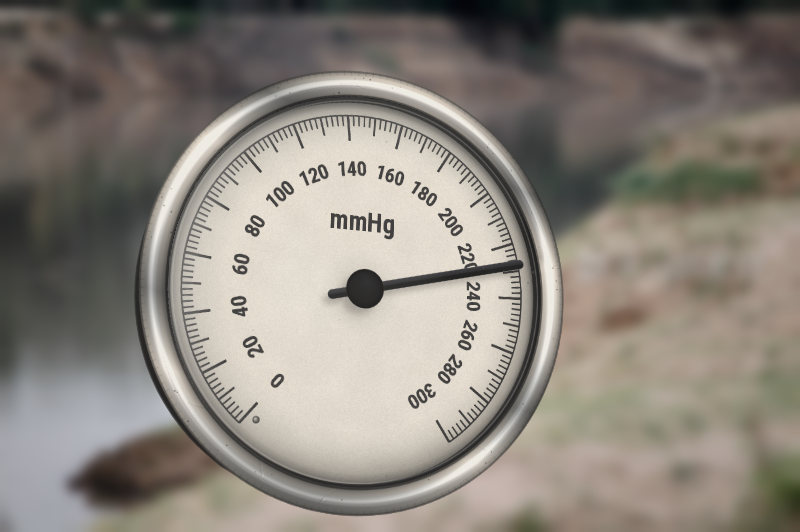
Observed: **228** mmHg
